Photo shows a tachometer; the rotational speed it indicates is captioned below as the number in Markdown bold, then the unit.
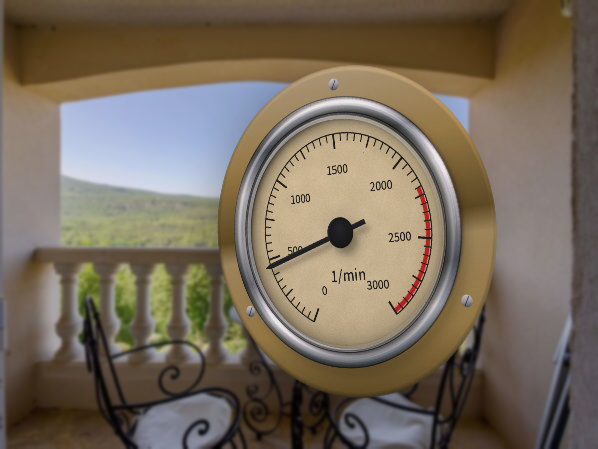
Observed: **450** rpm
